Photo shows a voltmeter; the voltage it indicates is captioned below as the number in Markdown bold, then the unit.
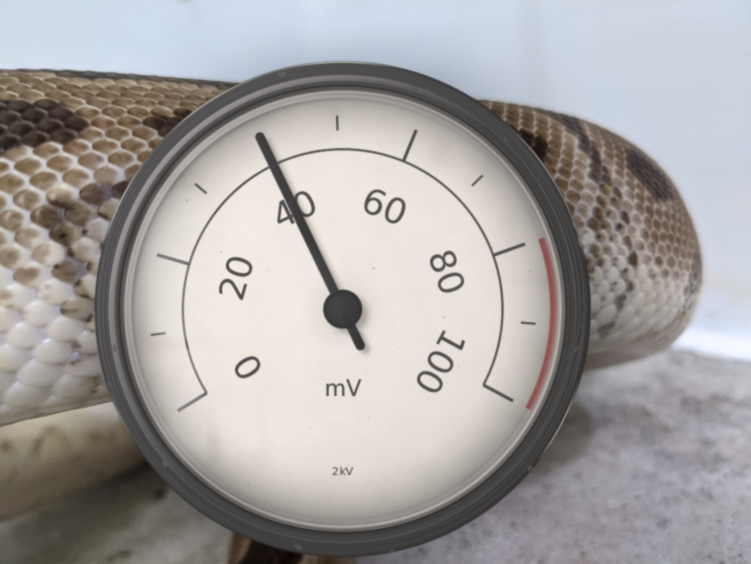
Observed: **40** mV
